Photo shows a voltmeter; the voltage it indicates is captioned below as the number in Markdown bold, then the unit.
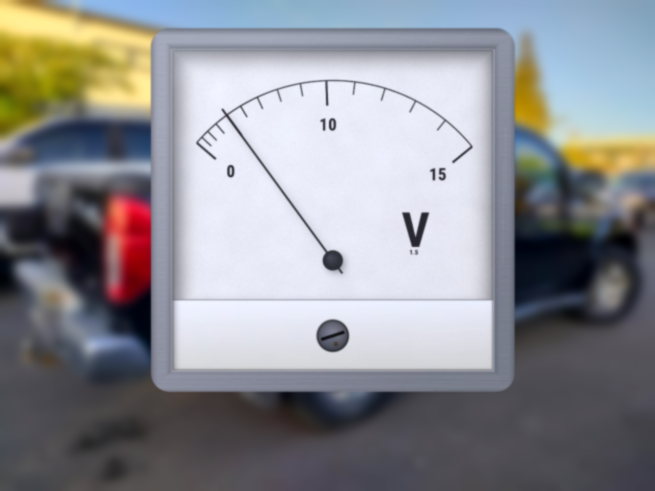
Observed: **5** V
